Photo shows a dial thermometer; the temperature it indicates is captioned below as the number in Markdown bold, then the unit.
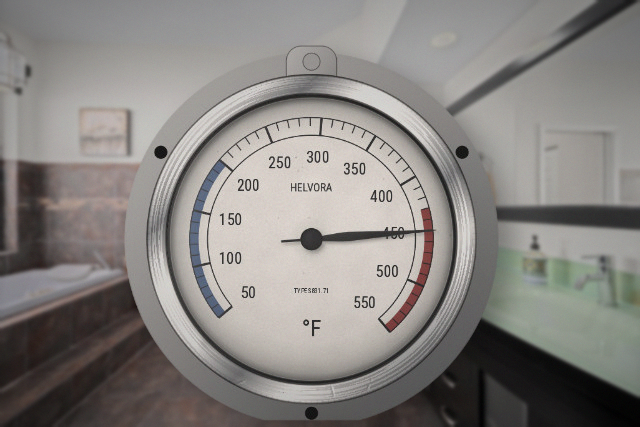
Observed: **450** °F
